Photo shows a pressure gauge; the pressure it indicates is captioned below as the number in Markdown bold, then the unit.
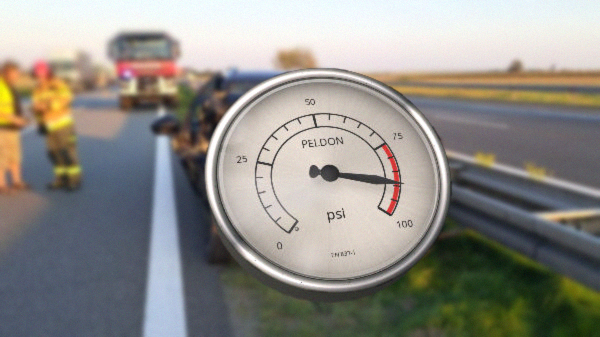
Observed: **90** psi
